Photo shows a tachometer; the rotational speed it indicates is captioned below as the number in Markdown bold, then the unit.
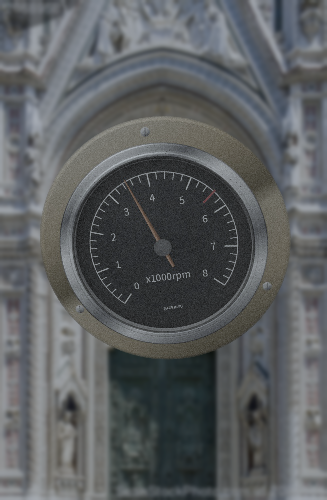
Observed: **3500** rpm
